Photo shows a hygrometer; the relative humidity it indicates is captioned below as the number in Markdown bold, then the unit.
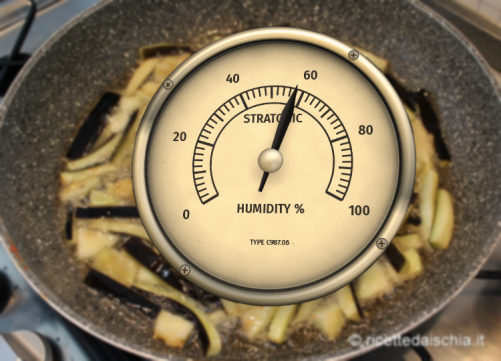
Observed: **58** %
